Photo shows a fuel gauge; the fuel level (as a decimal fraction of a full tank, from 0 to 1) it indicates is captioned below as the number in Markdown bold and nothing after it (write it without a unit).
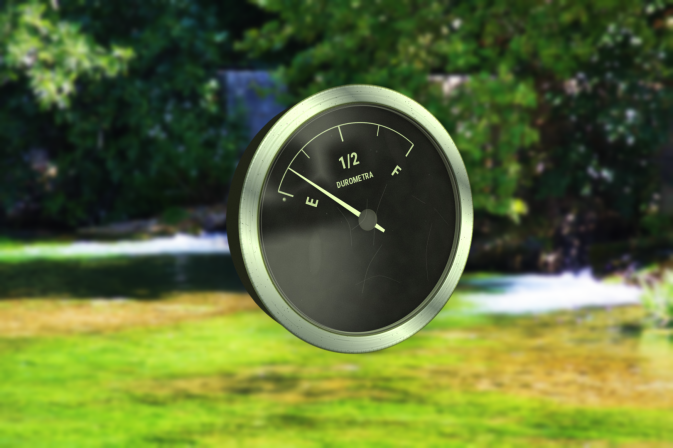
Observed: **0.125**
